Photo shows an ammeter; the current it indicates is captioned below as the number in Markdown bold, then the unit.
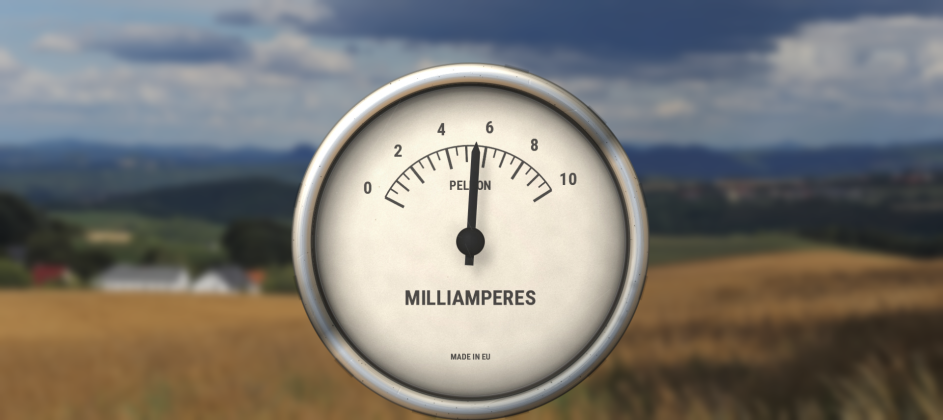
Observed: **5.5** mA
